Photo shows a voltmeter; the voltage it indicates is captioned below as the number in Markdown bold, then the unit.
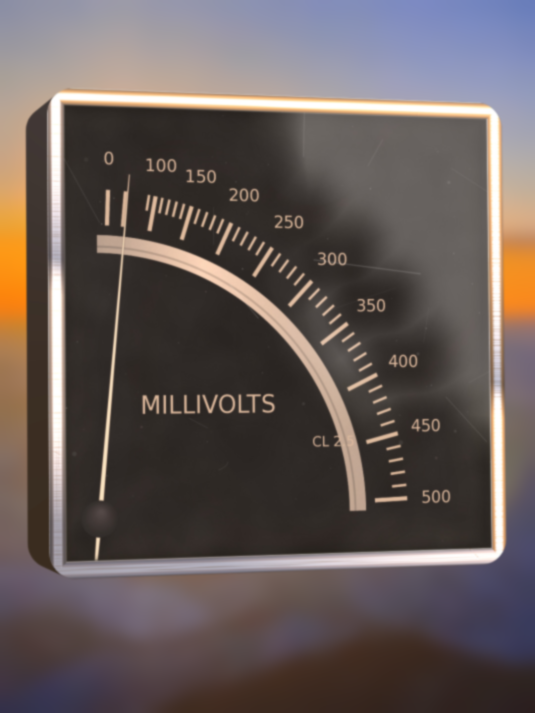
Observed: **50** mV
